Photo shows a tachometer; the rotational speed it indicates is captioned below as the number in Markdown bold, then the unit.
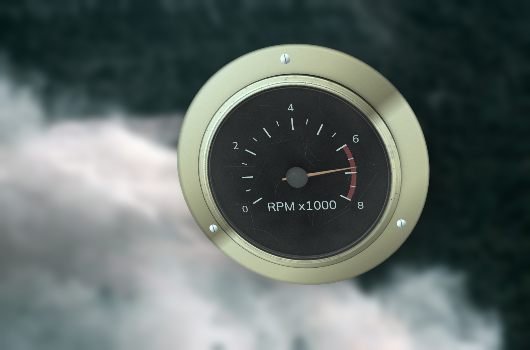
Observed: **6750** rpm
